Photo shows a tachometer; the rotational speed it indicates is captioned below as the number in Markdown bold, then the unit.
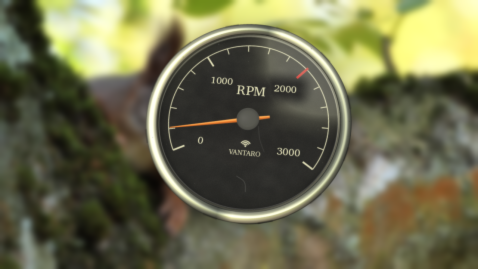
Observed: **200** rpm
